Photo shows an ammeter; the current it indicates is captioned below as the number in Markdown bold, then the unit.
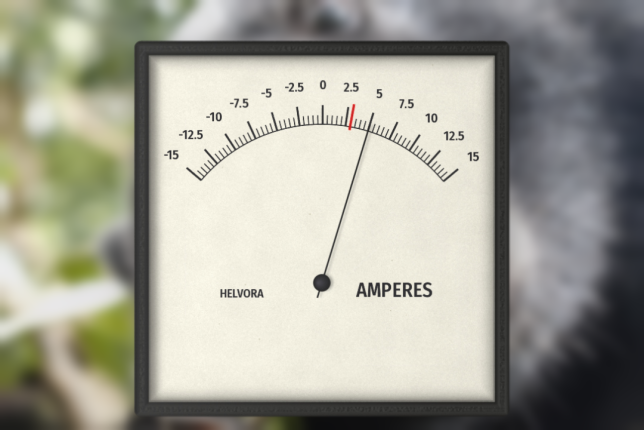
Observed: **5** A
